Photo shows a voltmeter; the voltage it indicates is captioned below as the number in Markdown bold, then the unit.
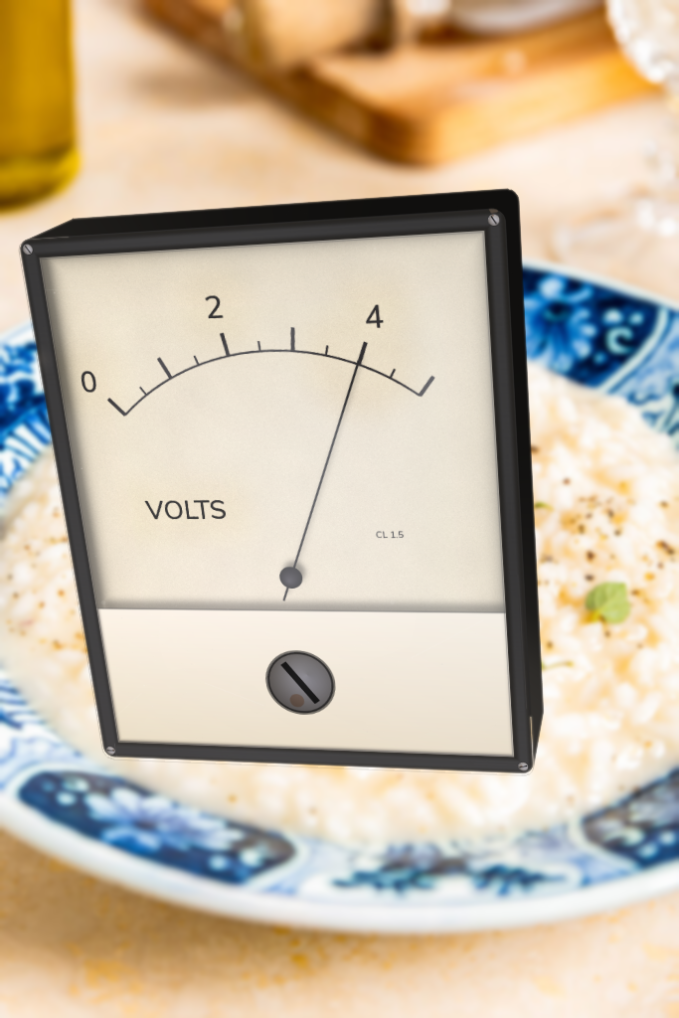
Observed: **4** V
